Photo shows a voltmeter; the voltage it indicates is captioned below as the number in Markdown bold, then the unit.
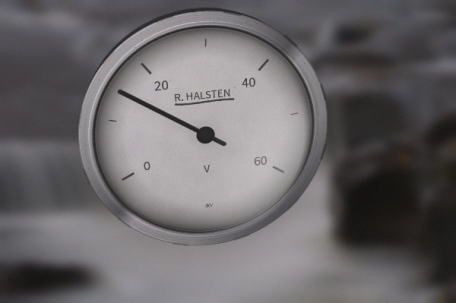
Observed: **15** V
